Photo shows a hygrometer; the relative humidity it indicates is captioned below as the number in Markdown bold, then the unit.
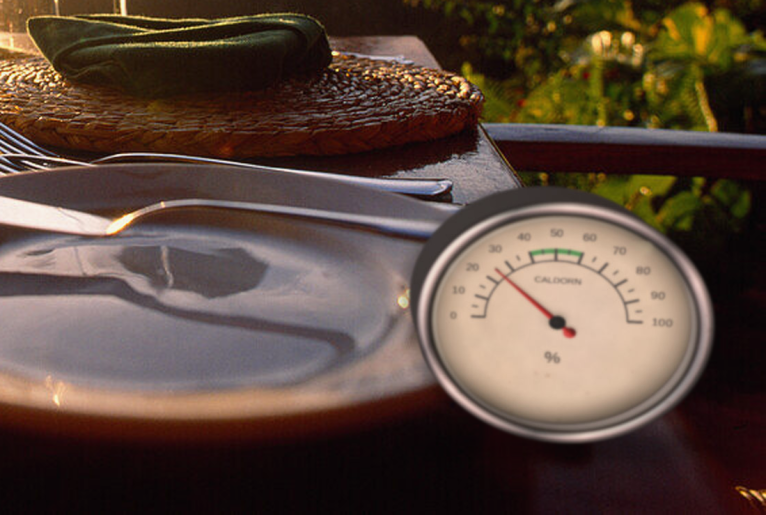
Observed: **25** %
